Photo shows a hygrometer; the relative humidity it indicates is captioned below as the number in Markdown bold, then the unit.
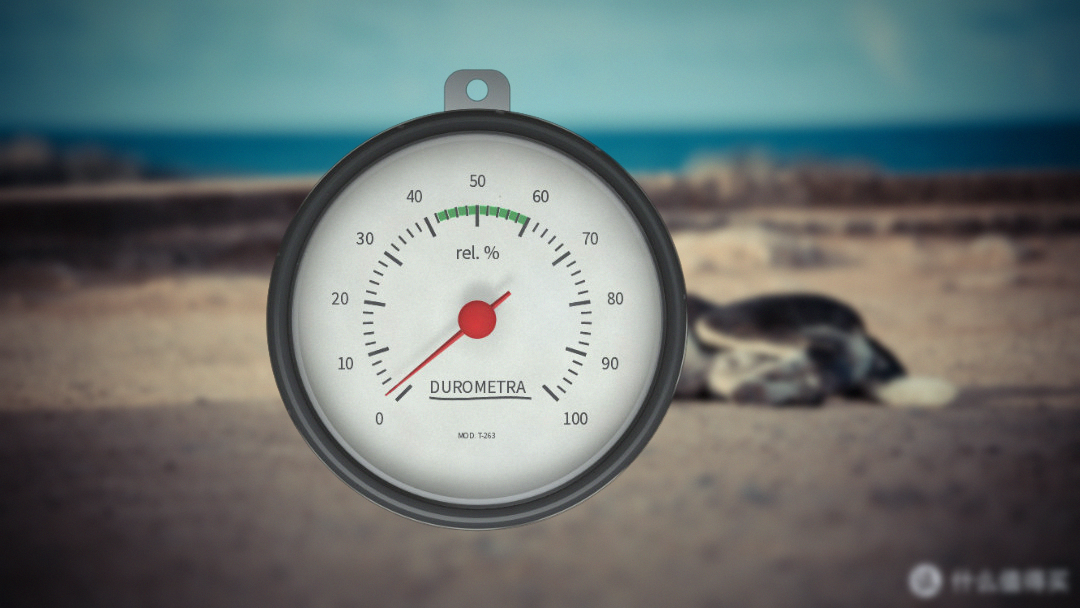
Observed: **2** %
